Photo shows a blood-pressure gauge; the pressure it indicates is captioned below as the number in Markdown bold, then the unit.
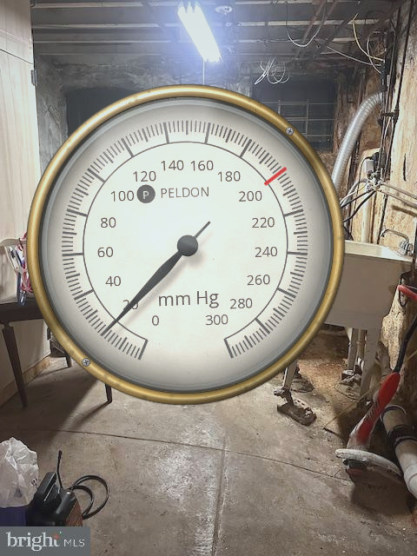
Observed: **20** mmHg
